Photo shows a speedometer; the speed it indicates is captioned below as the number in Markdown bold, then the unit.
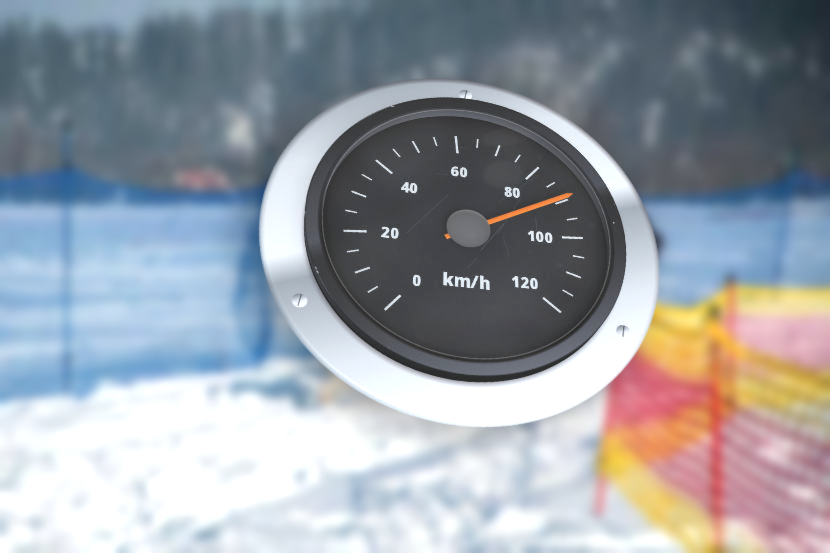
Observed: **90** km/h
